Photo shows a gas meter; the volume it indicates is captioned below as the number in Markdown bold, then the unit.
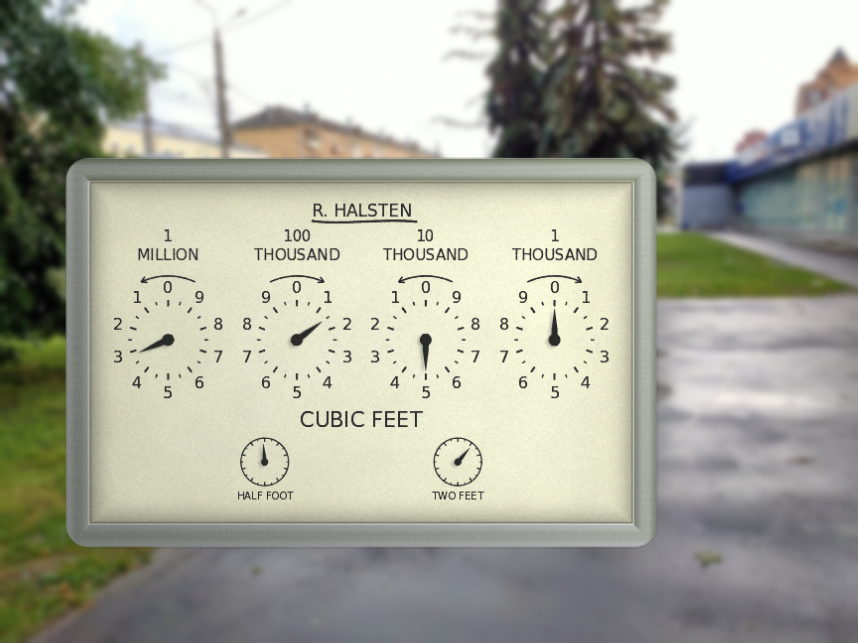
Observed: **315000** ft³
